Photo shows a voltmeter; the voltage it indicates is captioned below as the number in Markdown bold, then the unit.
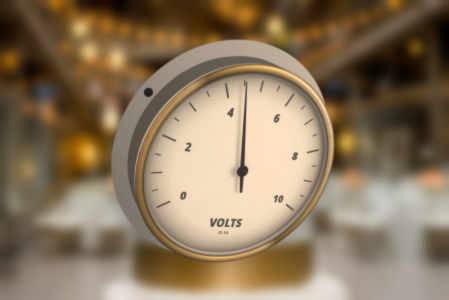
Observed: **4.5** V
